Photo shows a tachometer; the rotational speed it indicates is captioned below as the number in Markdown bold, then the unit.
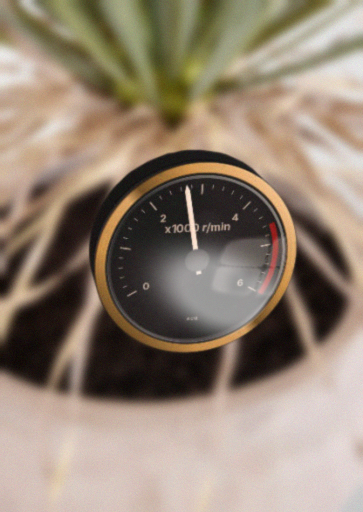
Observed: **2700** rpm
